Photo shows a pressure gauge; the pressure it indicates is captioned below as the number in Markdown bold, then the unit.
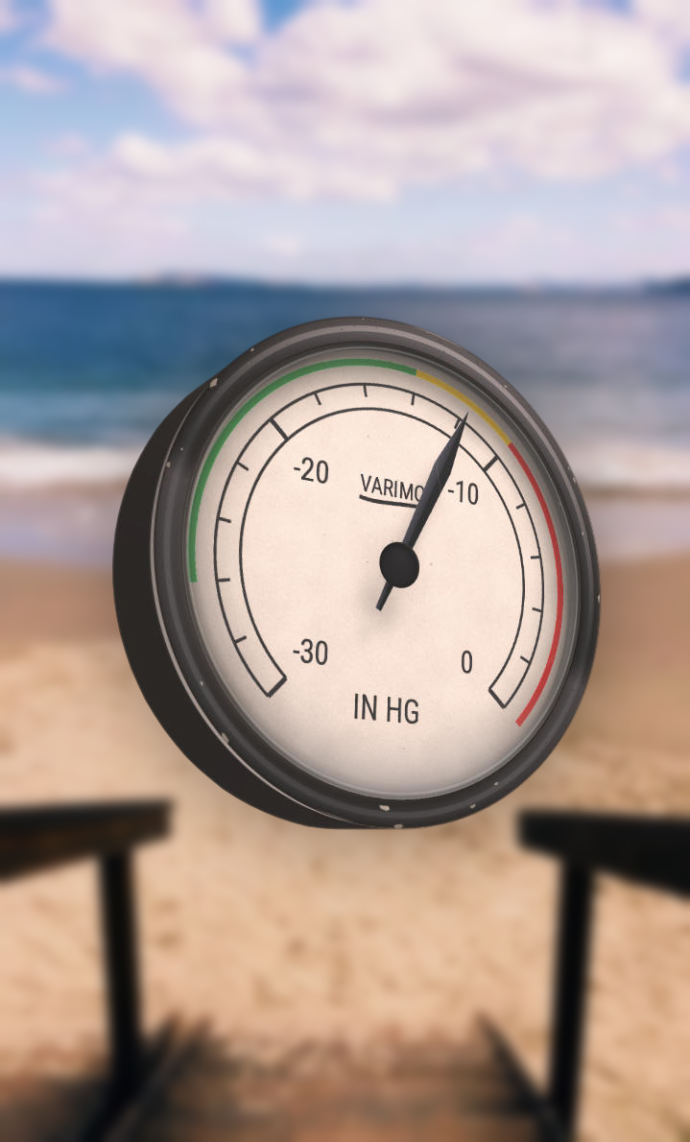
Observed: **-12** inHg
